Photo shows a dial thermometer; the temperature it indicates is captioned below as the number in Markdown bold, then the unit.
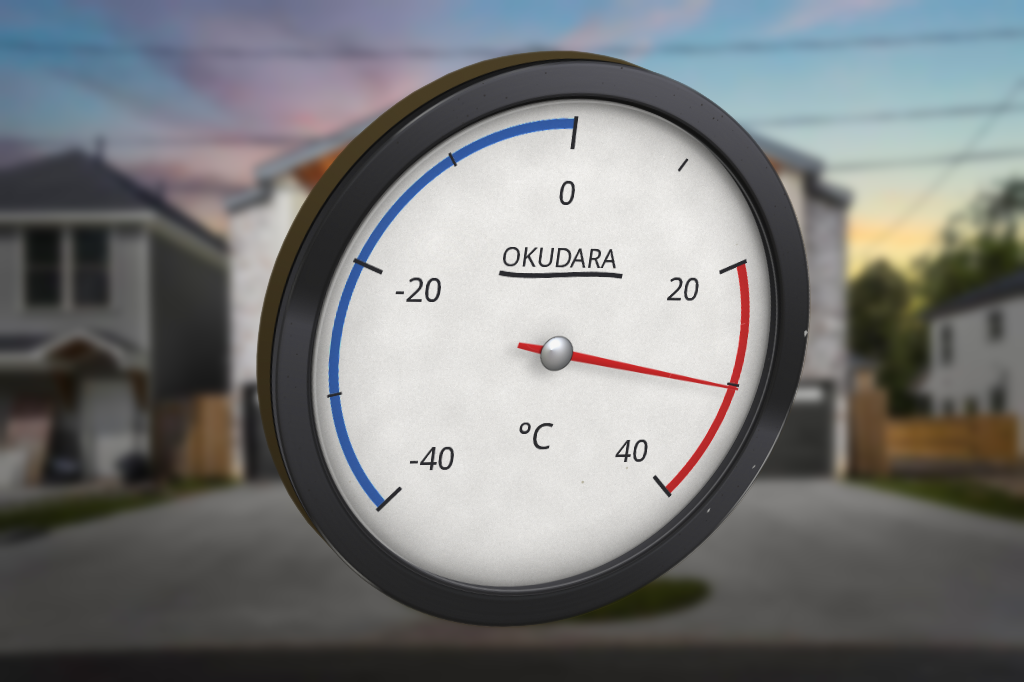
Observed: **30** °C
